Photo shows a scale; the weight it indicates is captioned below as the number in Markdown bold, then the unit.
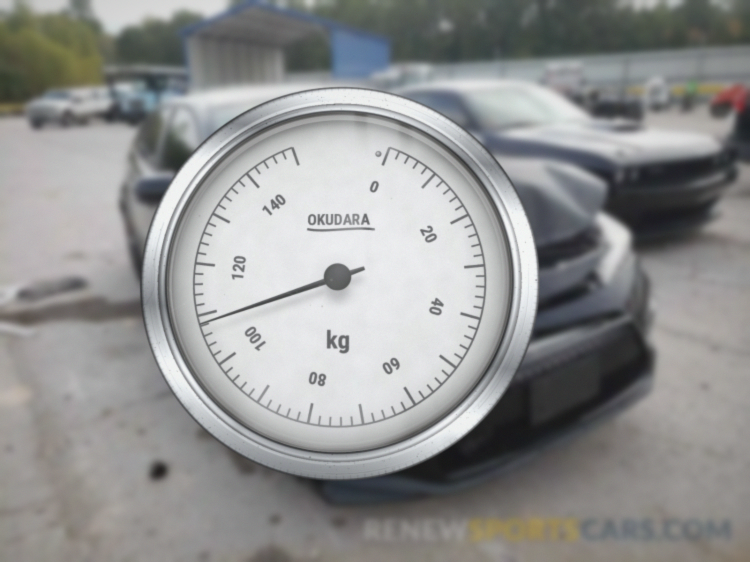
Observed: **108** kg
